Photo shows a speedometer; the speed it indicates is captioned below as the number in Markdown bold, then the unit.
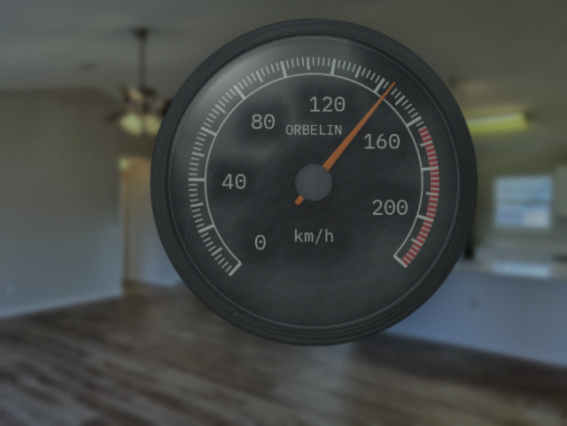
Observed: **144** km/h
